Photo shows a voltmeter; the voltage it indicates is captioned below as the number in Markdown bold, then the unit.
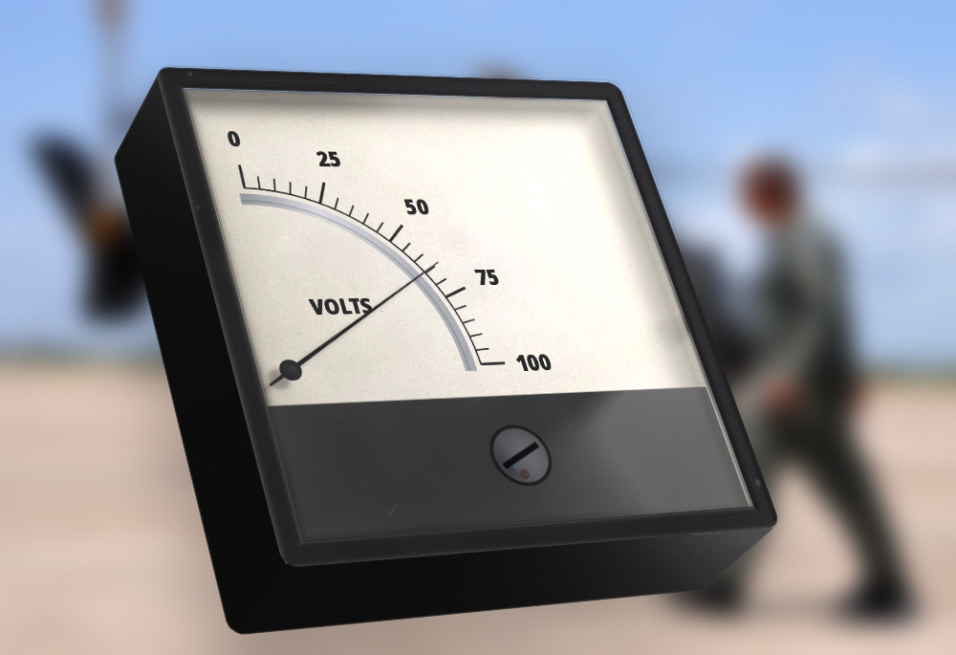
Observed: **65** V
